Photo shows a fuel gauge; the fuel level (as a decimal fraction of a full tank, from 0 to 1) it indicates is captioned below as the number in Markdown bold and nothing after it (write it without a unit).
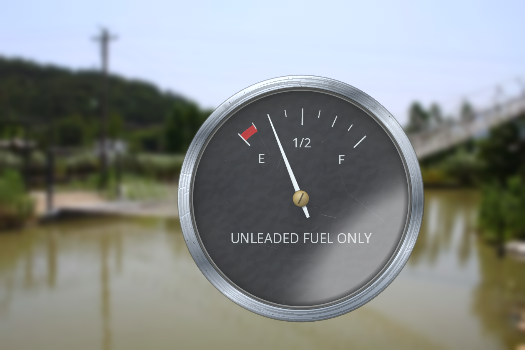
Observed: **0.25**
